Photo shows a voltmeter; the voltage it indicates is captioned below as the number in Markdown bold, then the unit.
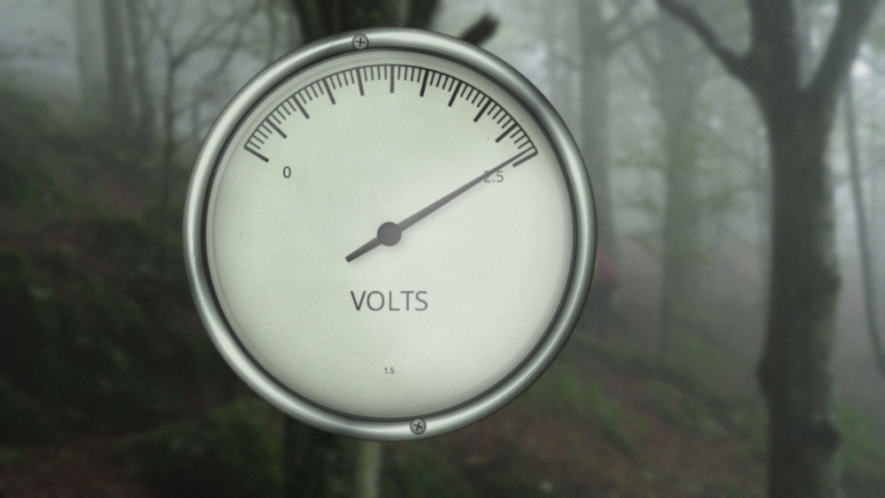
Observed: **2.45** V
